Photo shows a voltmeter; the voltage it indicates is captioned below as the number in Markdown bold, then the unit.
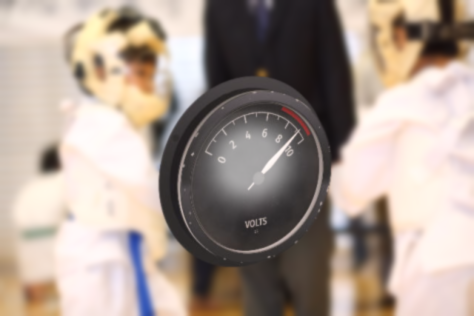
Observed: **9** V
